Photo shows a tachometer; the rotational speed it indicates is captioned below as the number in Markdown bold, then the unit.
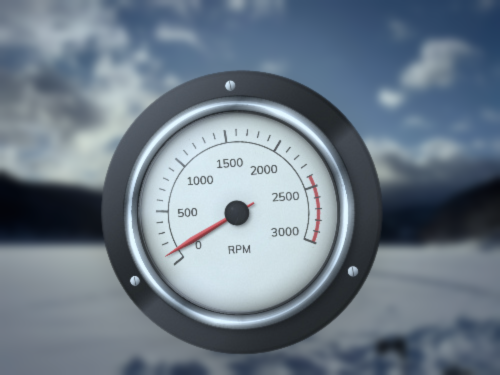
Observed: **100** rpm
